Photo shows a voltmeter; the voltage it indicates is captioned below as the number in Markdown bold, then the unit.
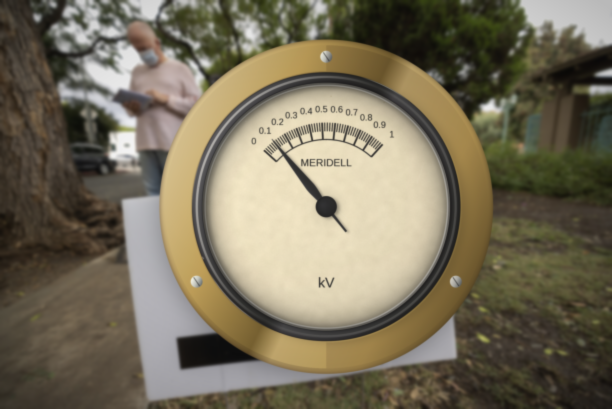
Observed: **0.1** kV
